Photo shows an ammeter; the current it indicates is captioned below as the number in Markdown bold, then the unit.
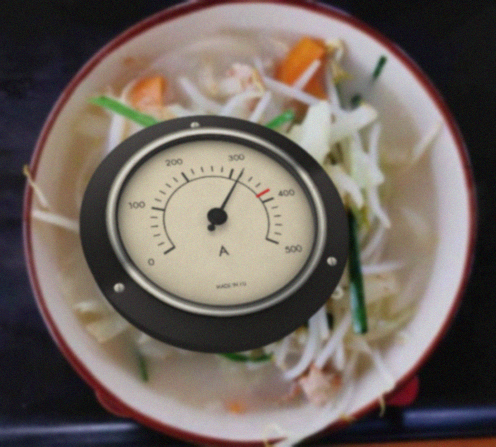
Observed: **320** A
